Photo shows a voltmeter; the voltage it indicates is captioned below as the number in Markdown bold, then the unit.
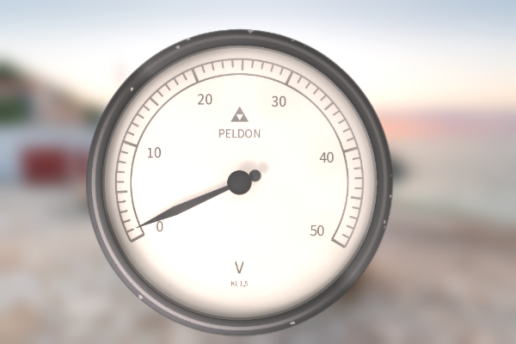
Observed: **1** V
